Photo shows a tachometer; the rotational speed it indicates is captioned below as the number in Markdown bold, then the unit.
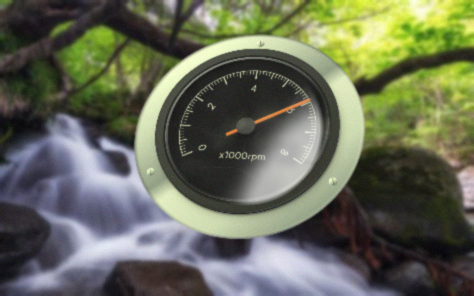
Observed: **6000** rpm
